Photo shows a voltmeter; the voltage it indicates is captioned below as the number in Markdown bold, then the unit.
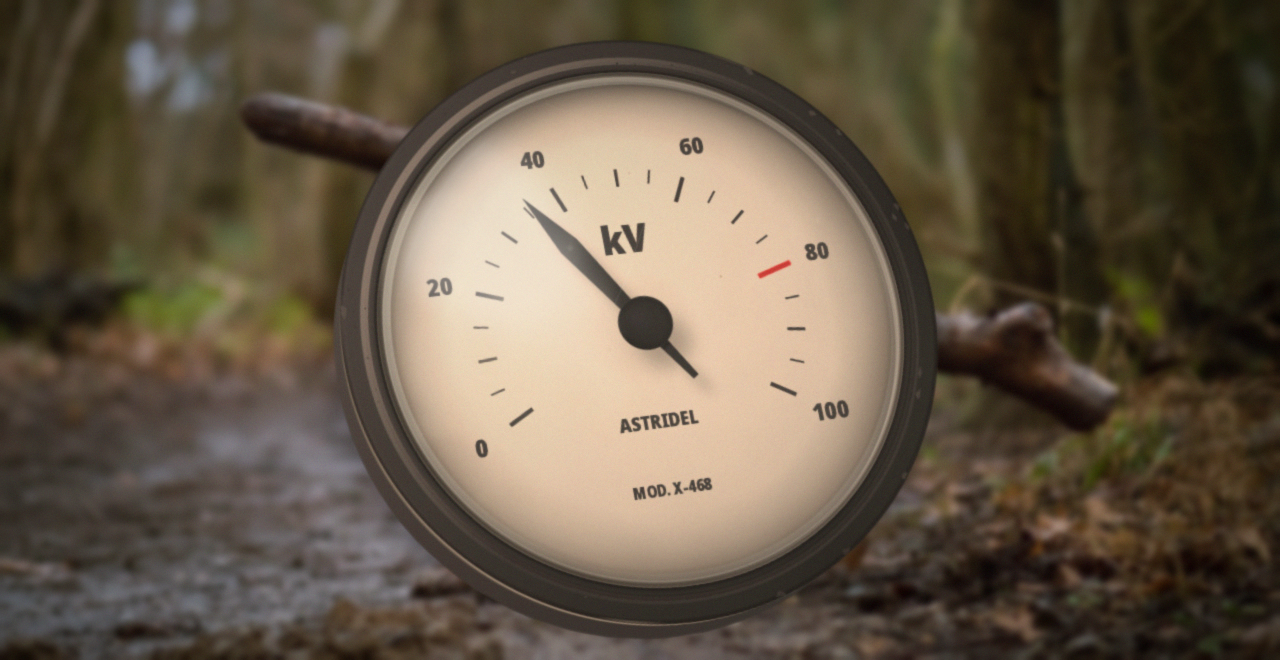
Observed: **35** kV
